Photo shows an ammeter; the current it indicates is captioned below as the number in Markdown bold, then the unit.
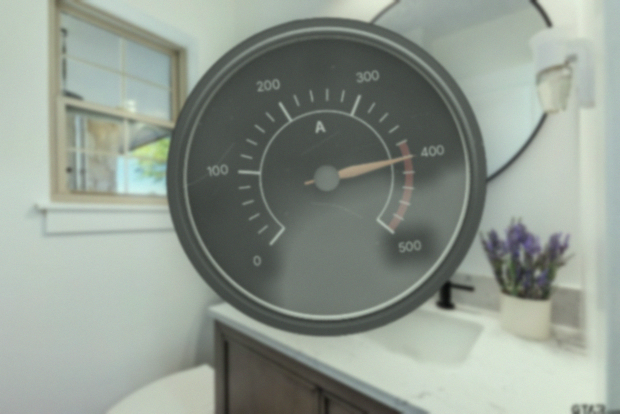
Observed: **400** A
